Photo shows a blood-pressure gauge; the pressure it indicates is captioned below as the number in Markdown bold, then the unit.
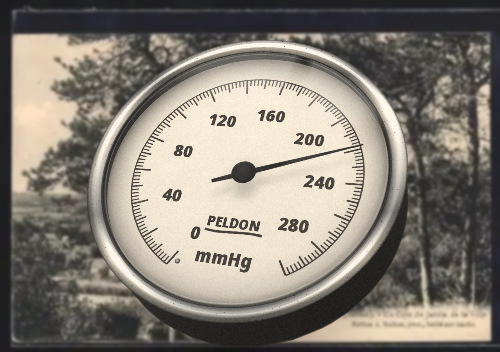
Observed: **220** mmHg
